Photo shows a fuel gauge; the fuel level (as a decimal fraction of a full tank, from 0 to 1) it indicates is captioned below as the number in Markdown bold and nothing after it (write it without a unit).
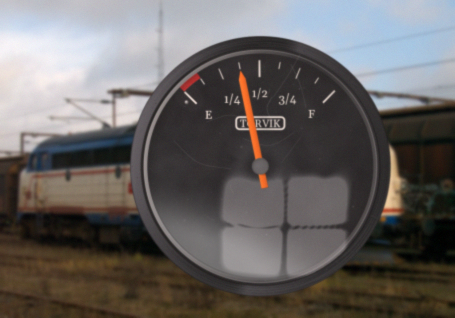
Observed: **0.375**
